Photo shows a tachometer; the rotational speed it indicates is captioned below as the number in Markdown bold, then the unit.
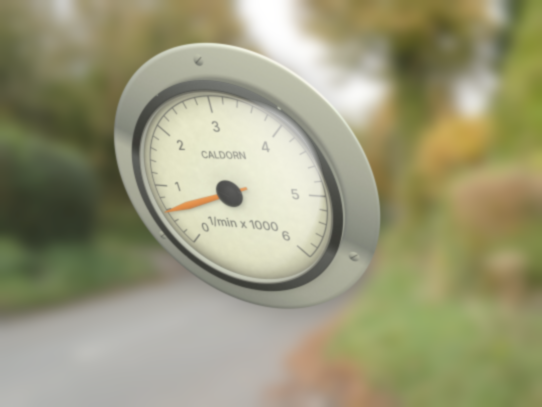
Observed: **600** rpm
